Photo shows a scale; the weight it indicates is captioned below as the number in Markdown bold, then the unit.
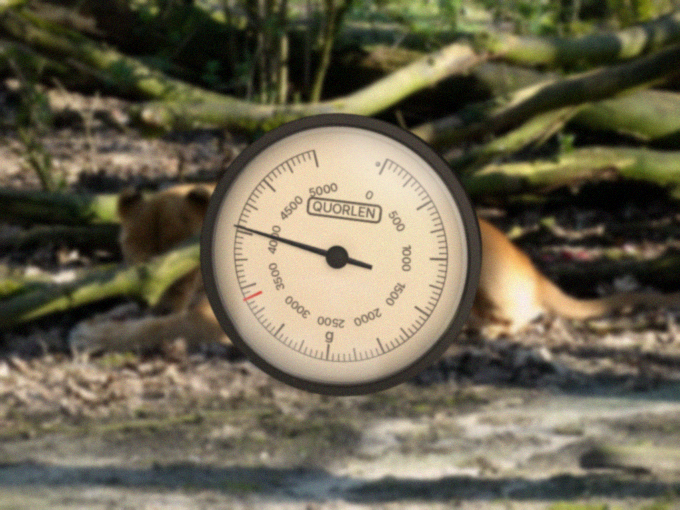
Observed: **4050** g
